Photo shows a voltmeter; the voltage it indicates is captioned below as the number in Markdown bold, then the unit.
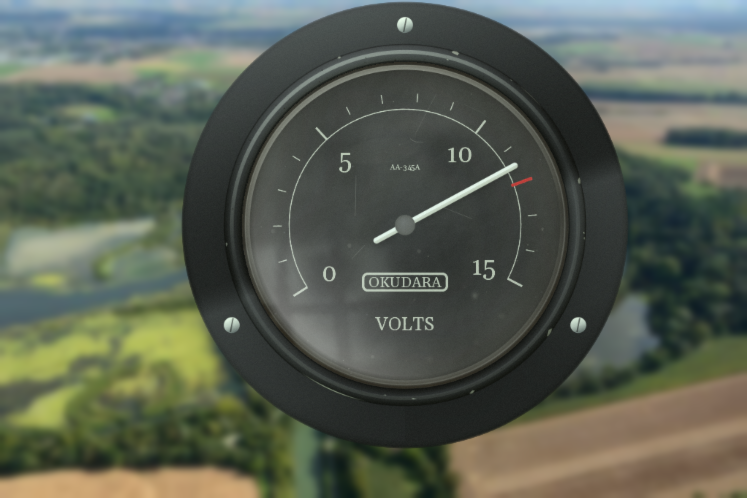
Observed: **11.5** V
